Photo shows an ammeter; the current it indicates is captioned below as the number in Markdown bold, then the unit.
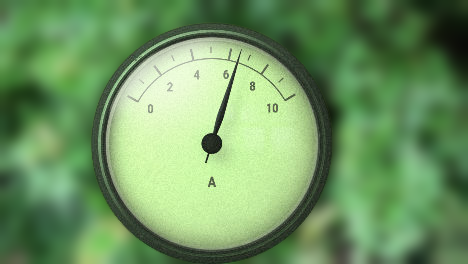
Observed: **6.5** A
